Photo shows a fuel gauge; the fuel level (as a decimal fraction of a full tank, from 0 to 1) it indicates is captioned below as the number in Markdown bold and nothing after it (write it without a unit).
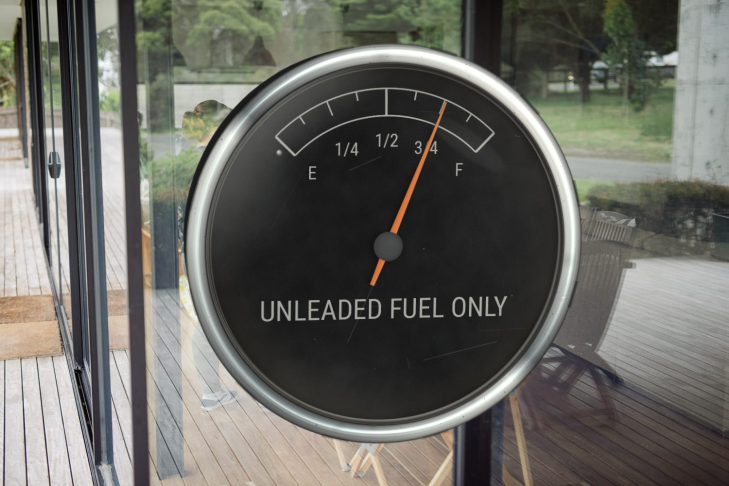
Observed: **0.75**
